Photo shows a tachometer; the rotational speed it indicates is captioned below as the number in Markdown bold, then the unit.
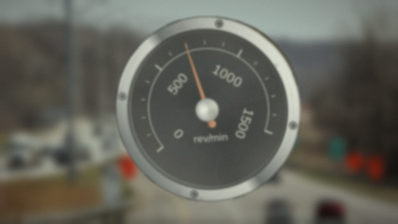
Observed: **700** rpm
